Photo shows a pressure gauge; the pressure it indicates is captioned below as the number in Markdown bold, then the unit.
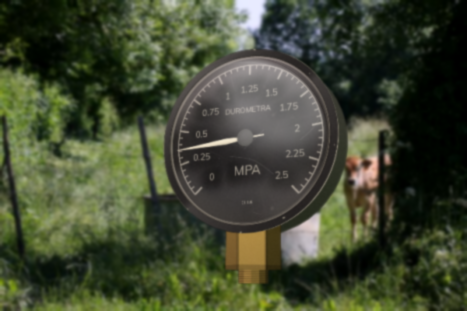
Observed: **0.35** MPa
